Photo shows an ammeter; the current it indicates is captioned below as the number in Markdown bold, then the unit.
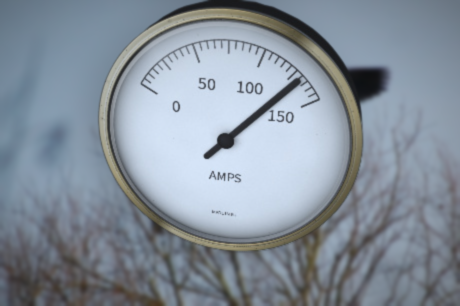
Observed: **130** A
